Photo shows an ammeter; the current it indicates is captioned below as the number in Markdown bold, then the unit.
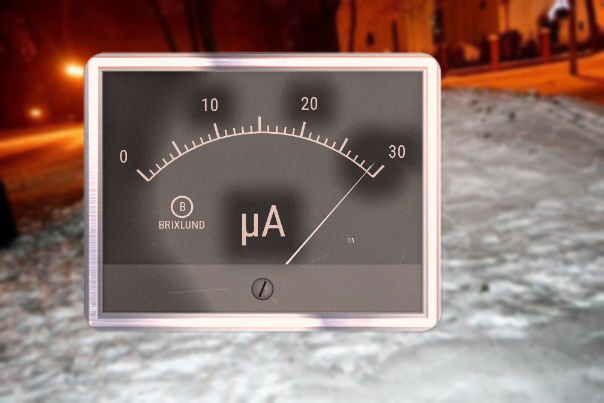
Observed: **29** µA
